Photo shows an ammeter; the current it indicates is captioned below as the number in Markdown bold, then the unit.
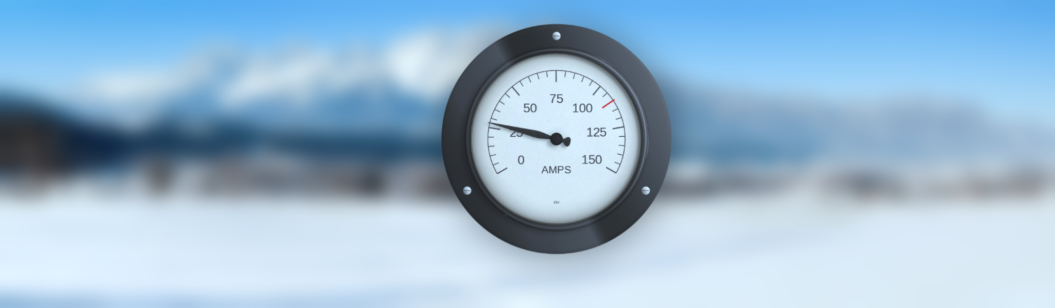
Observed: **27.5** A
